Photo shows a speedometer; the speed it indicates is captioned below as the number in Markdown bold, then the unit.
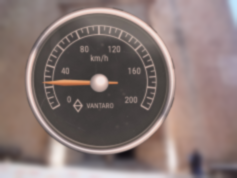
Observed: **25** km/h
